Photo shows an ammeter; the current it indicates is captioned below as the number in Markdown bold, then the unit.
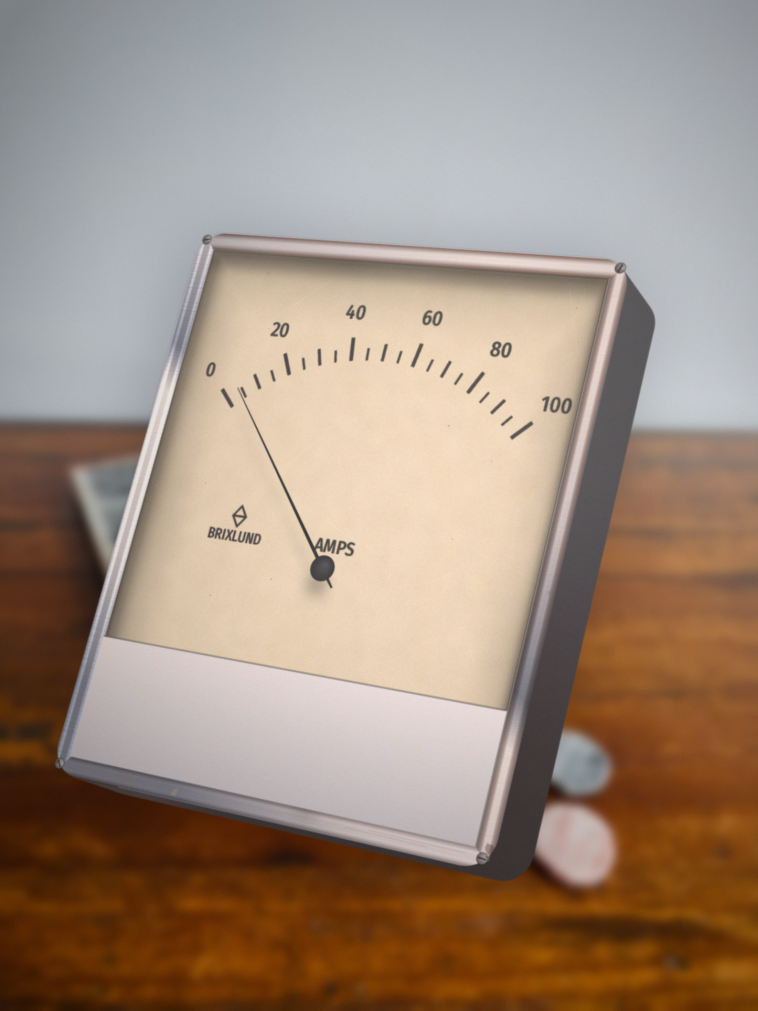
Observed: **5** A
